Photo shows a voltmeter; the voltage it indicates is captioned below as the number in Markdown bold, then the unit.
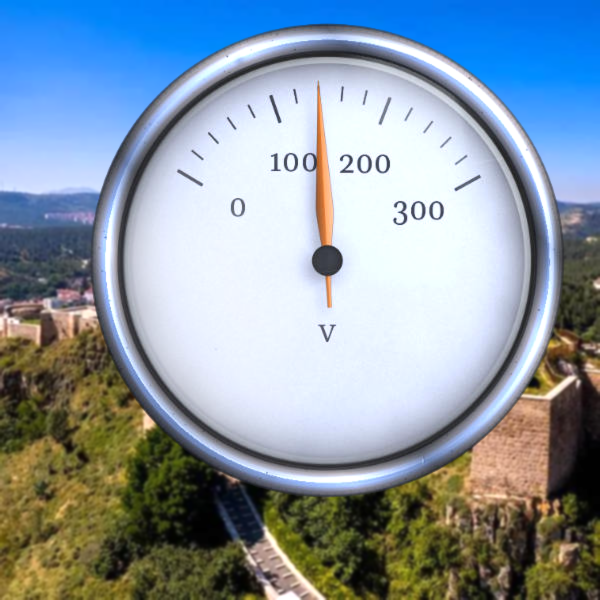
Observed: **140** V
